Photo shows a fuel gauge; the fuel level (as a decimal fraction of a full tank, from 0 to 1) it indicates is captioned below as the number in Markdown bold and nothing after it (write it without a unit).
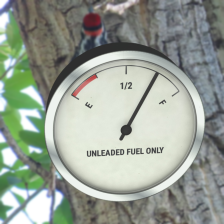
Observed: **0.75**
